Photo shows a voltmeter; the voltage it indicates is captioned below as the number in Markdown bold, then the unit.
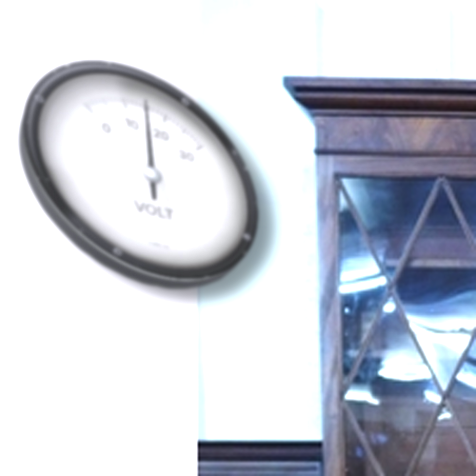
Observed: **15** V
